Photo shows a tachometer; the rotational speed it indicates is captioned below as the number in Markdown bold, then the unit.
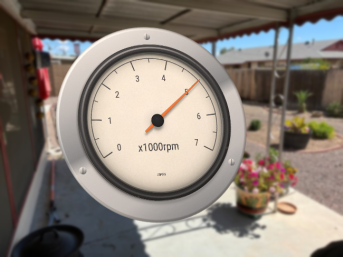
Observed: **5000** rpm
